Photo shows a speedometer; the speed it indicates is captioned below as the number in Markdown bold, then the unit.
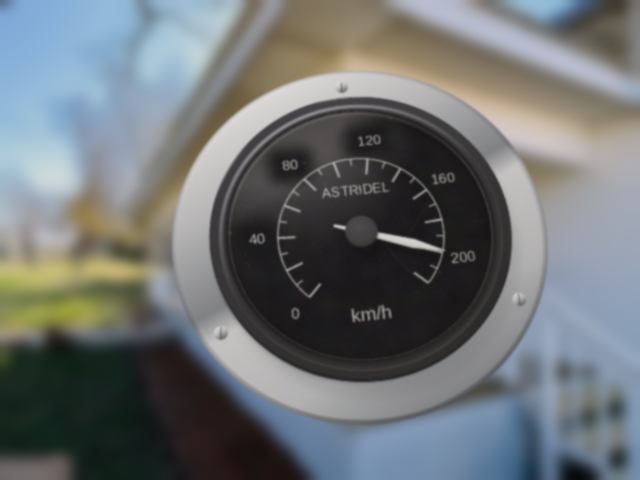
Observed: **200** km/h
